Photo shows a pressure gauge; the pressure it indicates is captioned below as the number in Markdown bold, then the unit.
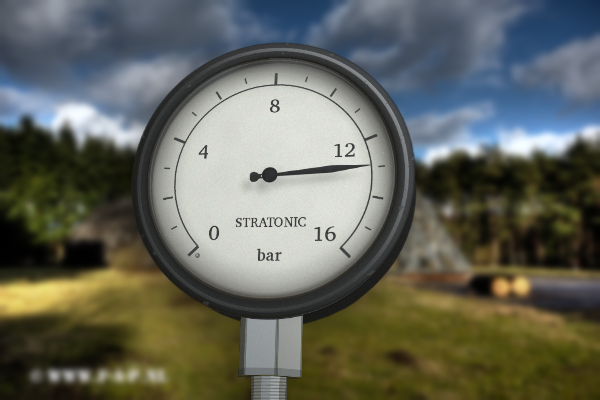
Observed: **13** bar
